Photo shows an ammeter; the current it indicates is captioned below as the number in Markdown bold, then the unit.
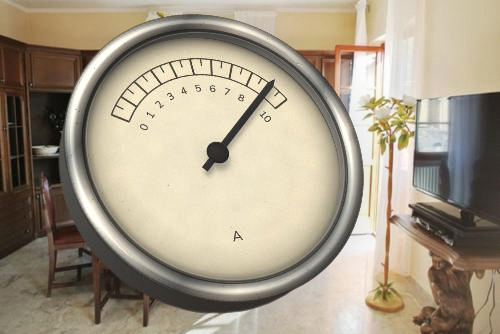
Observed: **9** A
